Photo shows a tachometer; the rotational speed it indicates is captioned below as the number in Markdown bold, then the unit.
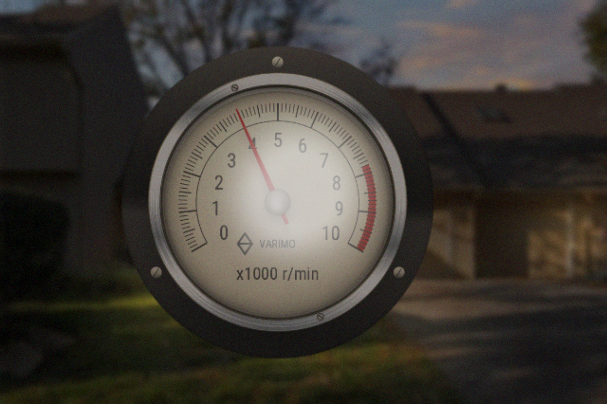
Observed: **4000** rpm
